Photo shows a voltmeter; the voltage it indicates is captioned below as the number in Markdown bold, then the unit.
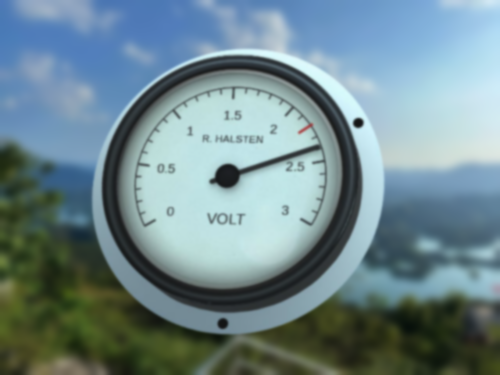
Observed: **2.4** V
